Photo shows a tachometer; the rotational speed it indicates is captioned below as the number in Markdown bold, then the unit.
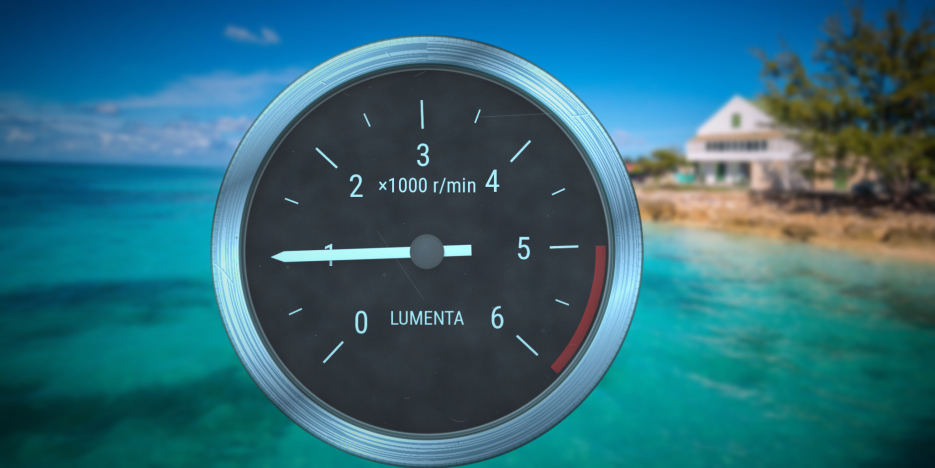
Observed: **1000** rpm
